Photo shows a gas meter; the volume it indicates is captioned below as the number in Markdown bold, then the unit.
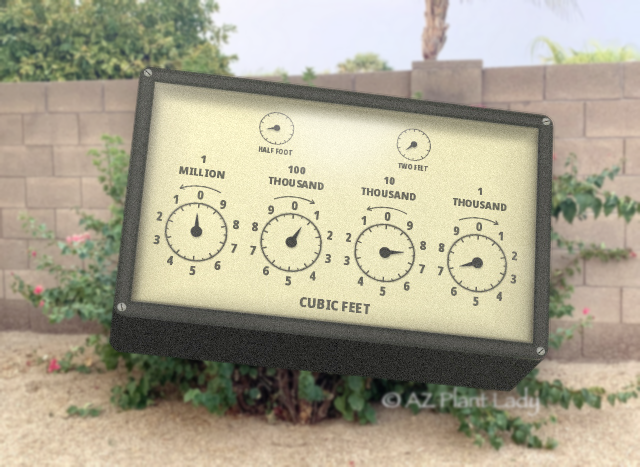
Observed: **7700** ft³
